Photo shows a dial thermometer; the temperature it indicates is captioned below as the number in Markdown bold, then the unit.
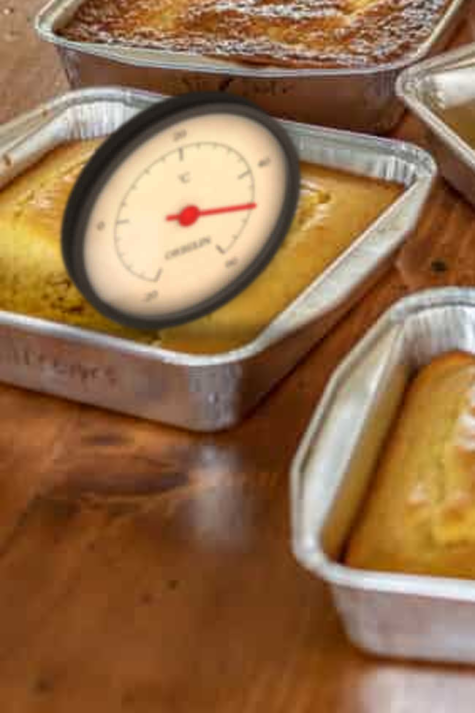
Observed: **48** °C
